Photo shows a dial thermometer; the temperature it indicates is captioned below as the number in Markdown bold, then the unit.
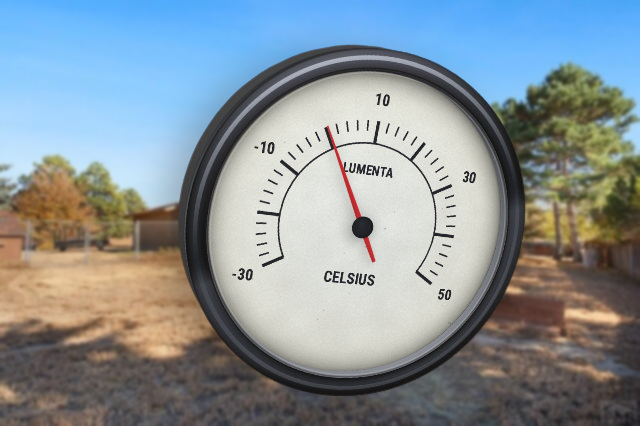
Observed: **0** °C
